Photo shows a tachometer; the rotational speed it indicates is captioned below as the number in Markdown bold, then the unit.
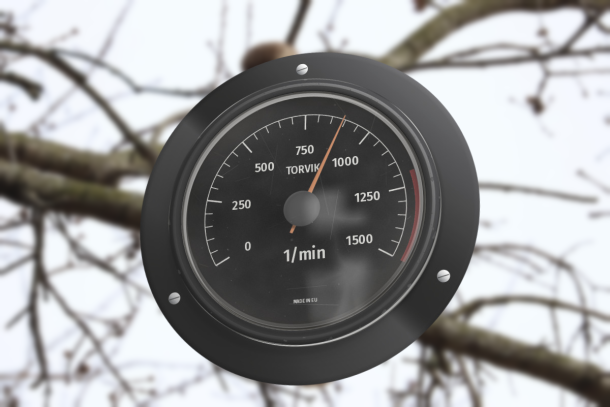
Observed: **900** rpm
